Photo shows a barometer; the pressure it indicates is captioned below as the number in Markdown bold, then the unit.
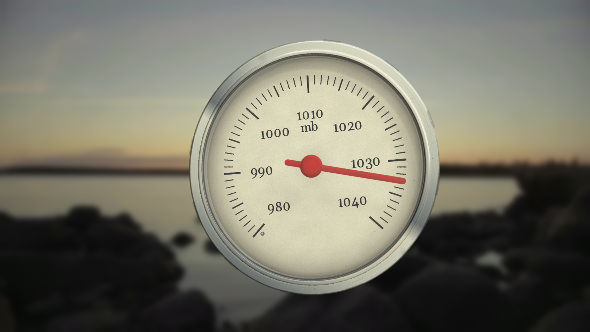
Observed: **1033** mbar
